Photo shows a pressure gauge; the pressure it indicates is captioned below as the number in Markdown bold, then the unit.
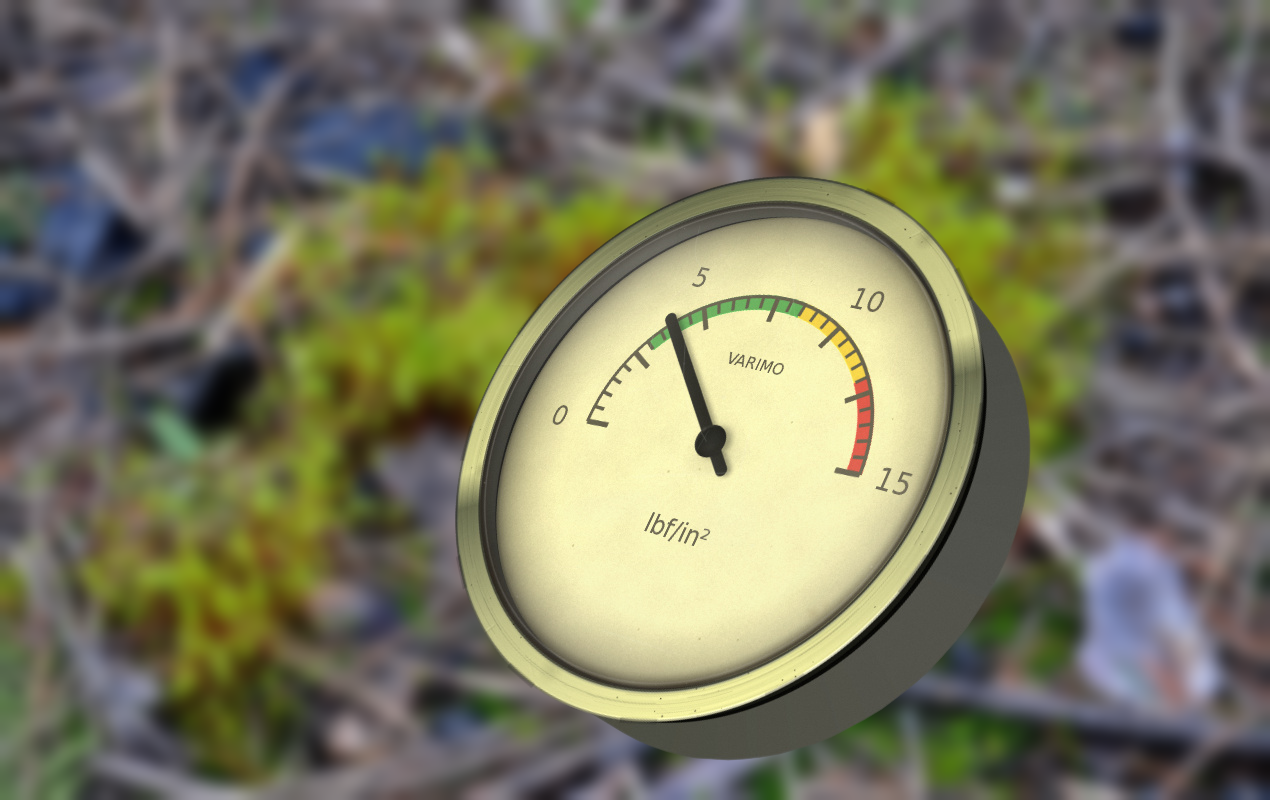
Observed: **4** psi
